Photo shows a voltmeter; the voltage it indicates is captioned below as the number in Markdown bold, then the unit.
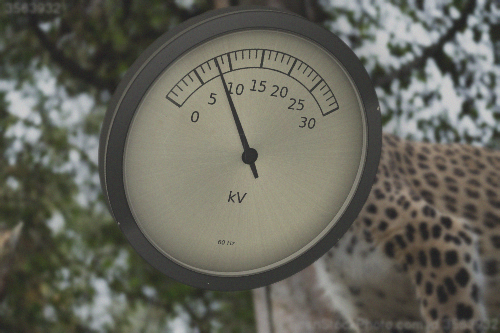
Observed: **8** kV
